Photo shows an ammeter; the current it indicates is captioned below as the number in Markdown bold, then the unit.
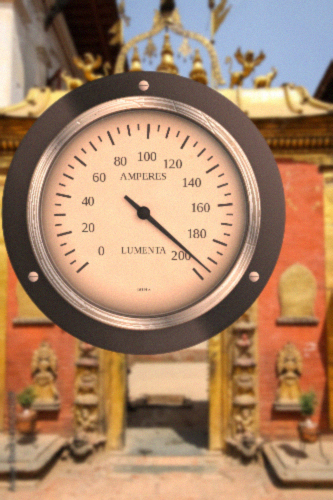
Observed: **195** A
